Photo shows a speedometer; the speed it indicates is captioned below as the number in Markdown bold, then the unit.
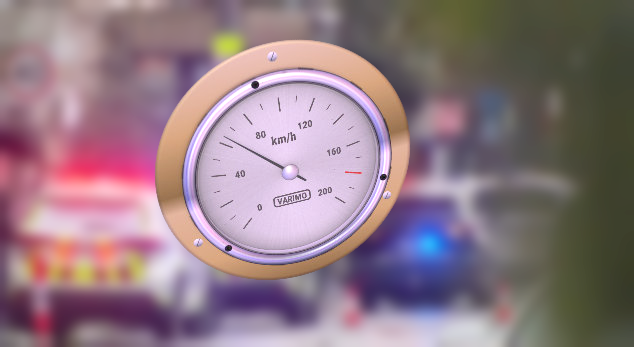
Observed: **65** km/h
